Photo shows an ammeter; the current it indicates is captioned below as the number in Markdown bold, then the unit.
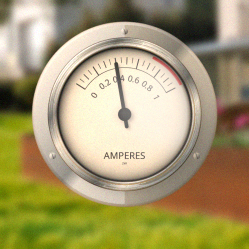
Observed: **0.4** A
